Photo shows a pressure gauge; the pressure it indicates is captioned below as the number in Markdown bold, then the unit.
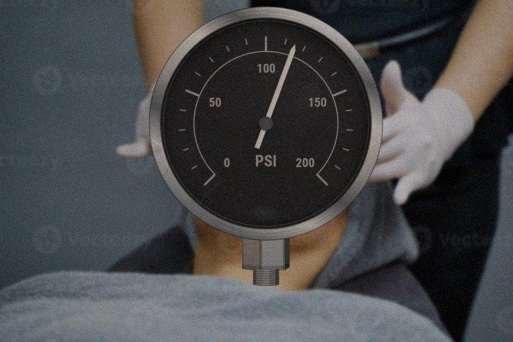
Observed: **115** psi
